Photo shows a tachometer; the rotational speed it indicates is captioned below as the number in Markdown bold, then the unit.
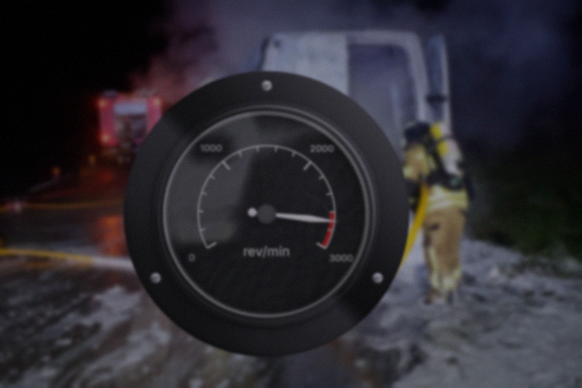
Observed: **2700** rpm
